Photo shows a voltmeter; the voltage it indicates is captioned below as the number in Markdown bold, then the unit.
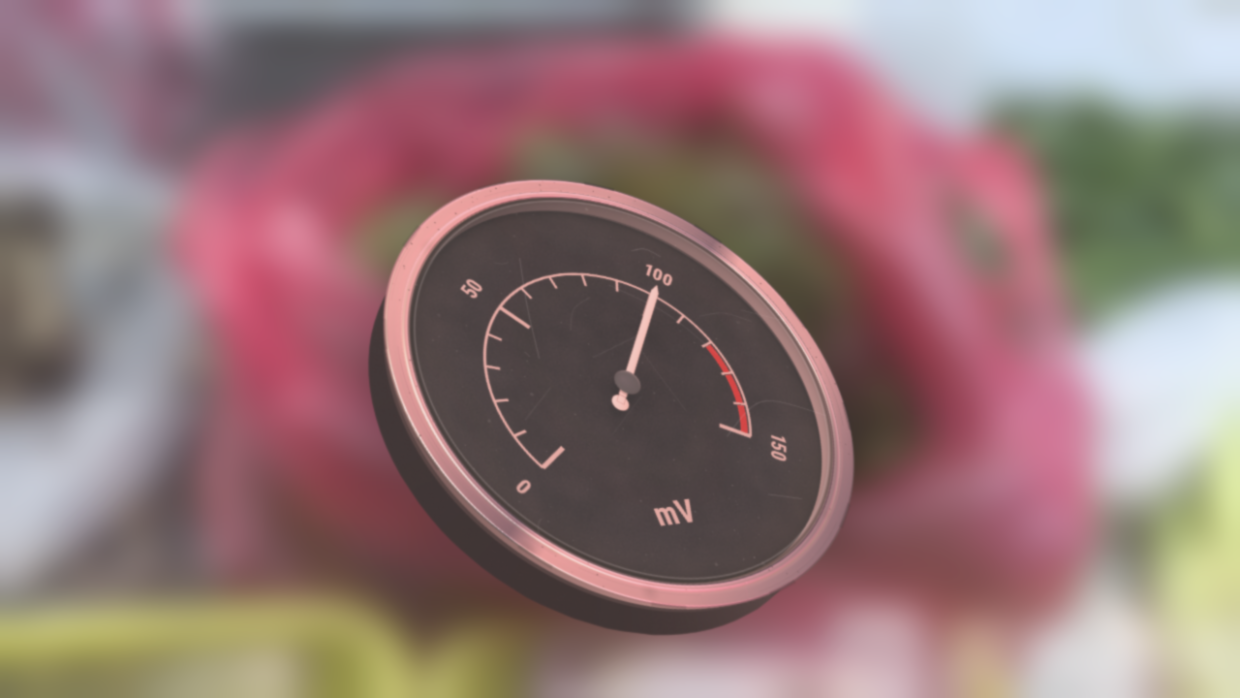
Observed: **100** mV
